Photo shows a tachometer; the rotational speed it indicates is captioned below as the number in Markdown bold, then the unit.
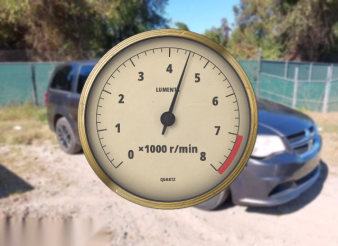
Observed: **4500** rpm
